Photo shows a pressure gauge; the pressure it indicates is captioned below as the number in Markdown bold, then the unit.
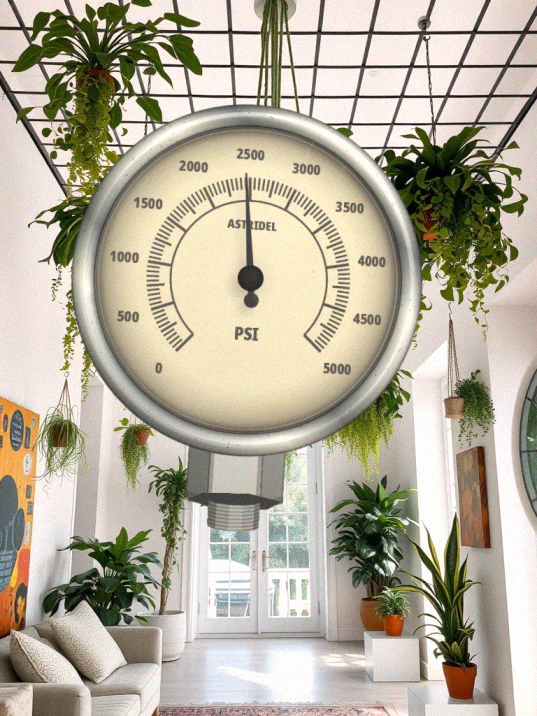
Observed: **2450** psi
